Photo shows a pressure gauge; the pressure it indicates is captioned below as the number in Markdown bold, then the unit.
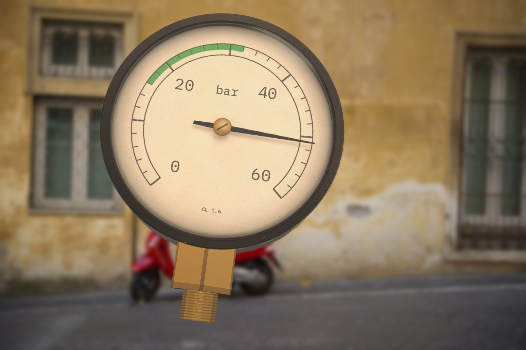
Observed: **51** bar
